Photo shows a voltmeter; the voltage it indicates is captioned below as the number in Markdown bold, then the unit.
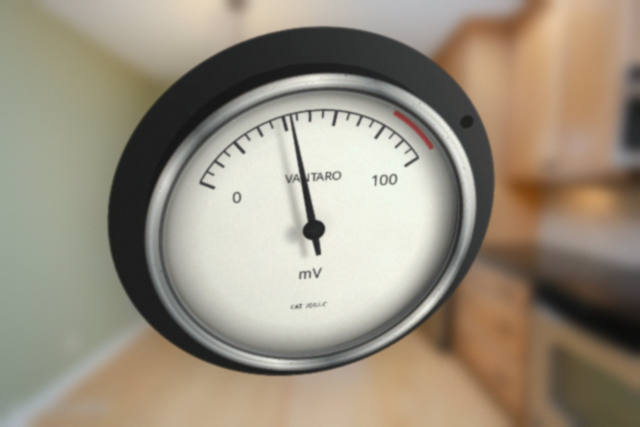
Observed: **42.5** mV
